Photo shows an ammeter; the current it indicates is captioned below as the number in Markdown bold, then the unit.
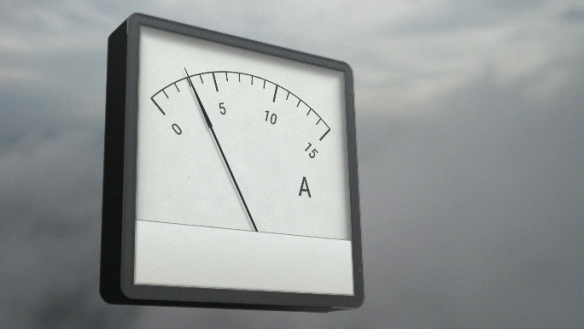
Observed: **3** A
